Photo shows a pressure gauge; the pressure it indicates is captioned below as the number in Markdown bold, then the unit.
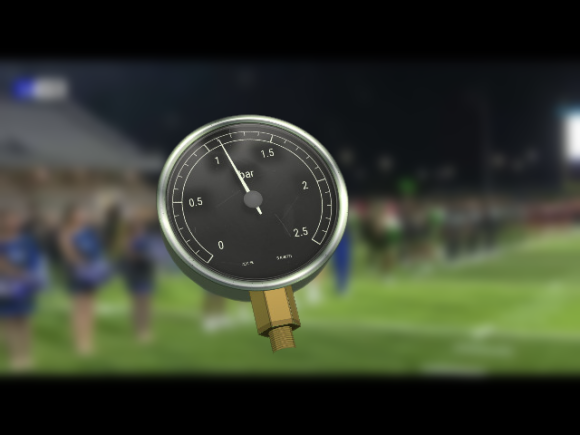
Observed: **1.1** bar
